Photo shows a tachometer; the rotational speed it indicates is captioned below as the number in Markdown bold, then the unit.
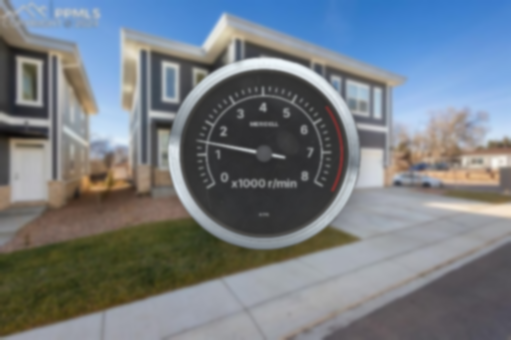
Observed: **1400** rpm
